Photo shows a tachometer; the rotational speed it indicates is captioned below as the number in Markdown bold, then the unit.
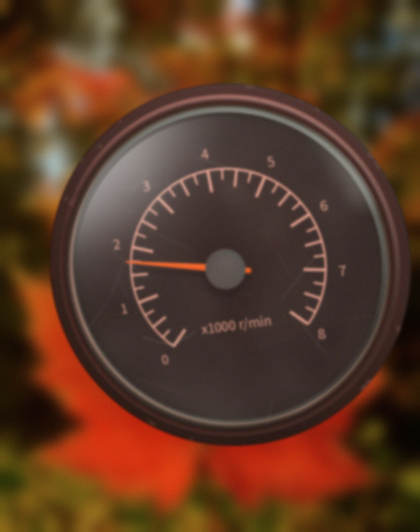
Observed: **1750** rpm
